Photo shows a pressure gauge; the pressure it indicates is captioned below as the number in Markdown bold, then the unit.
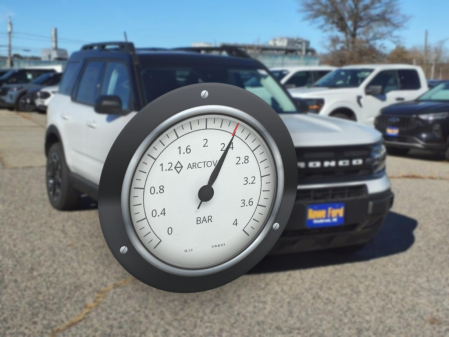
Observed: **2.4** bar
